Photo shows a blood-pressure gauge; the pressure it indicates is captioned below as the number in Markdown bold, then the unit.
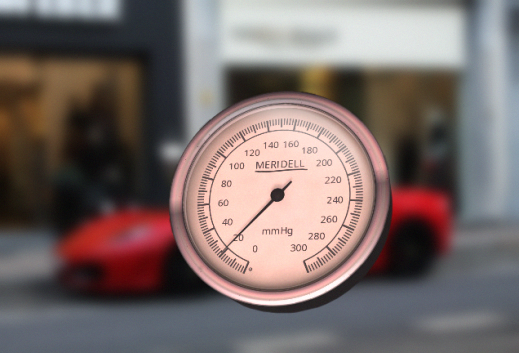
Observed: **20** mmHg
